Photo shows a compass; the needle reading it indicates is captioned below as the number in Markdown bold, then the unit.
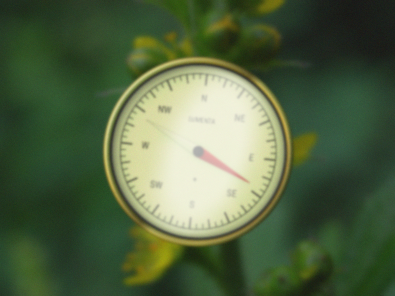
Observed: **115** °
